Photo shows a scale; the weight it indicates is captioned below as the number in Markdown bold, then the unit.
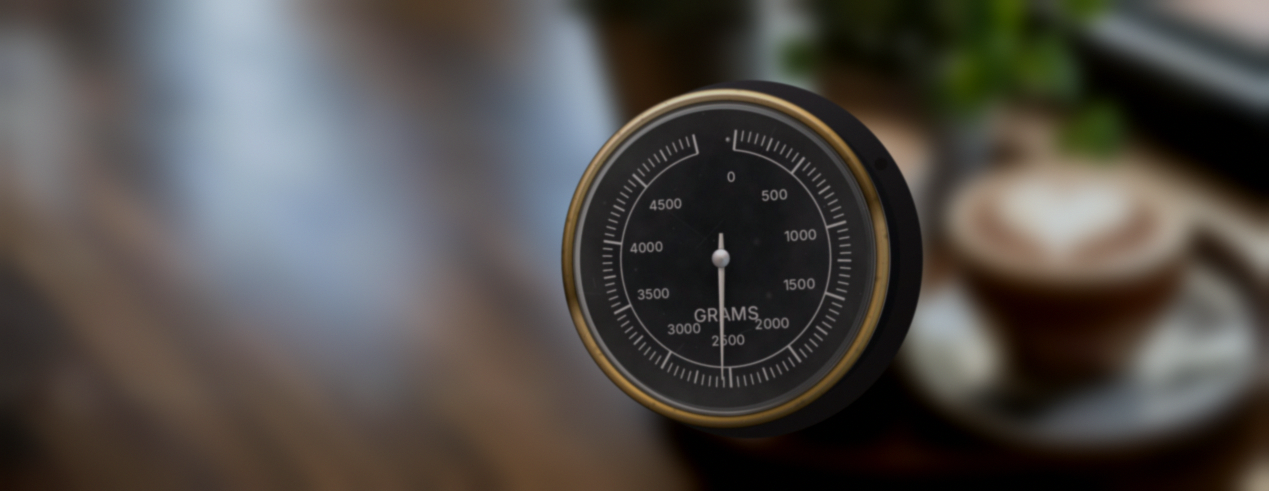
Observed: **2550** g
